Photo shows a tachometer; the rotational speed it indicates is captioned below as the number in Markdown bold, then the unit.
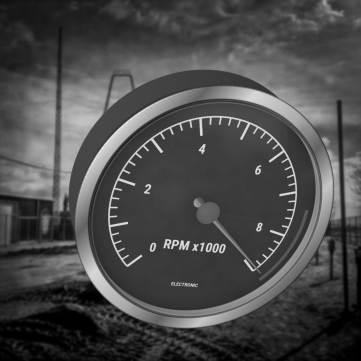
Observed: **8900** rpm
